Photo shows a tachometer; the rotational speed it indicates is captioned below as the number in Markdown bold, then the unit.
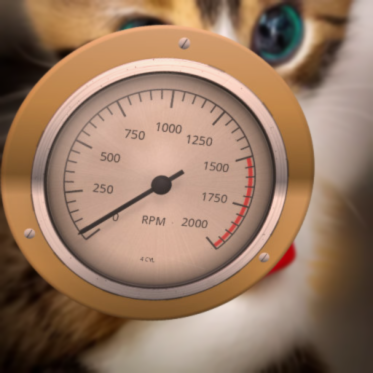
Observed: **50** rpm
